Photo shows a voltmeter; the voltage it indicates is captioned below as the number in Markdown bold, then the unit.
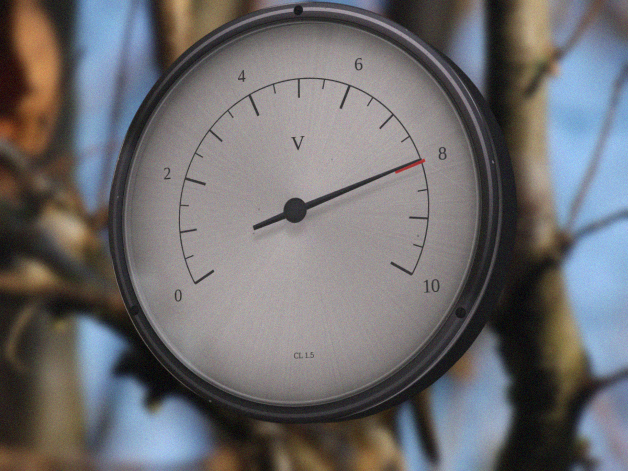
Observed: **8** V
